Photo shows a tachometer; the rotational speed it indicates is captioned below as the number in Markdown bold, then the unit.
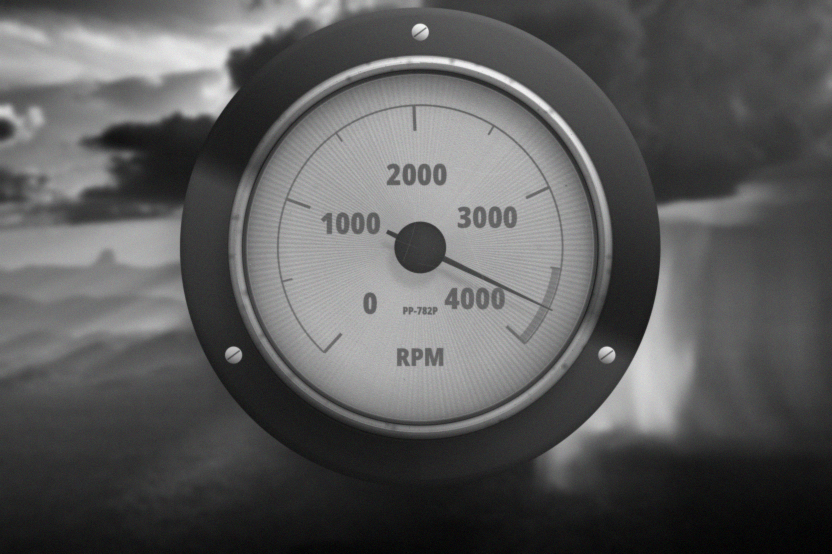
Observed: **3750** rpm
